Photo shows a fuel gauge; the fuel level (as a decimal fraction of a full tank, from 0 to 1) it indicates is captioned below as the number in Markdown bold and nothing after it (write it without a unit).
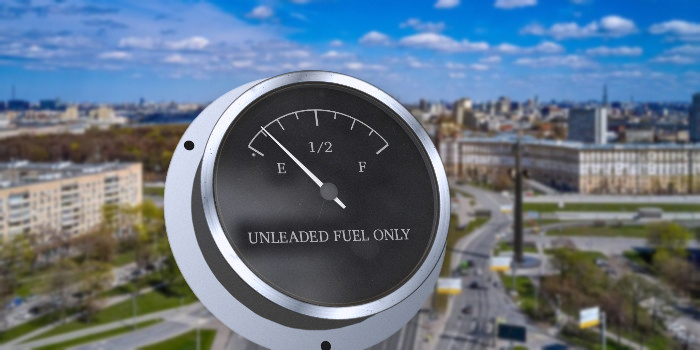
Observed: **0.125**
